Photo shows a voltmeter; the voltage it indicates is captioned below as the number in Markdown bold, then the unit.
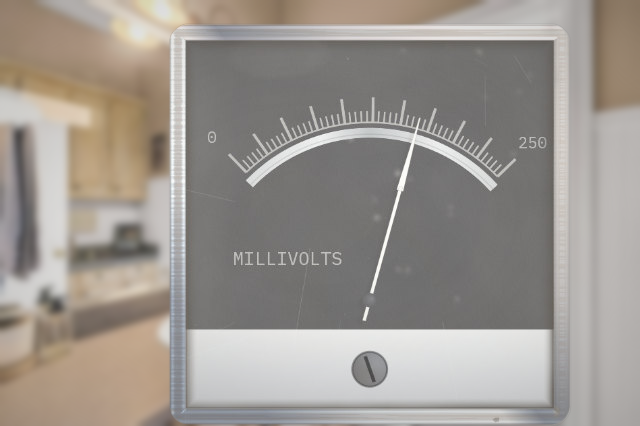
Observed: **165** mV
